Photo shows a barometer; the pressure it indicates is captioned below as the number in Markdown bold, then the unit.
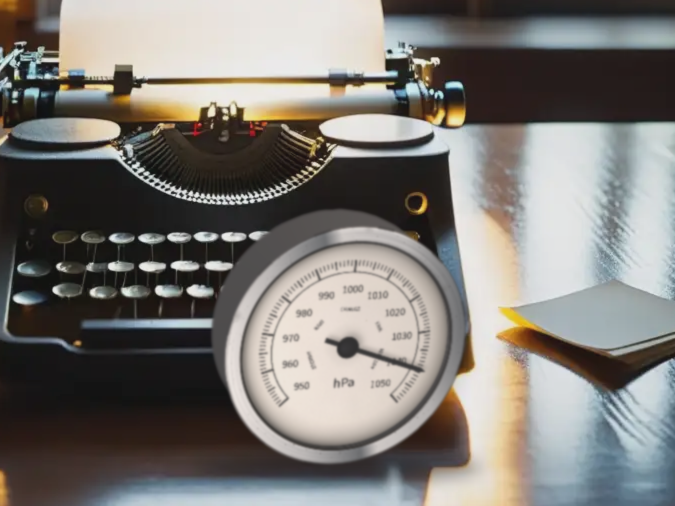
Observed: **1040** hPa
